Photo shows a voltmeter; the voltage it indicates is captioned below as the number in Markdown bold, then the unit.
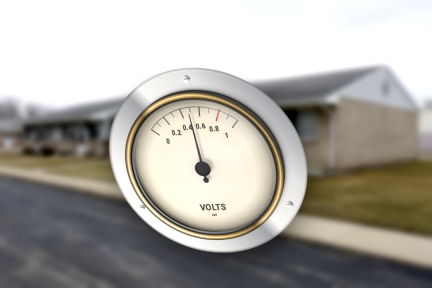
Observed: **0.5** V
